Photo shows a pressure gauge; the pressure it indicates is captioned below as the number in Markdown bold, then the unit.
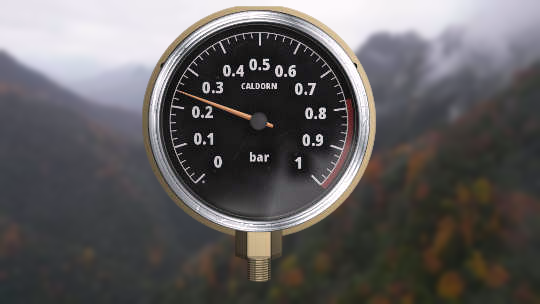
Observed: **0.24** bar
